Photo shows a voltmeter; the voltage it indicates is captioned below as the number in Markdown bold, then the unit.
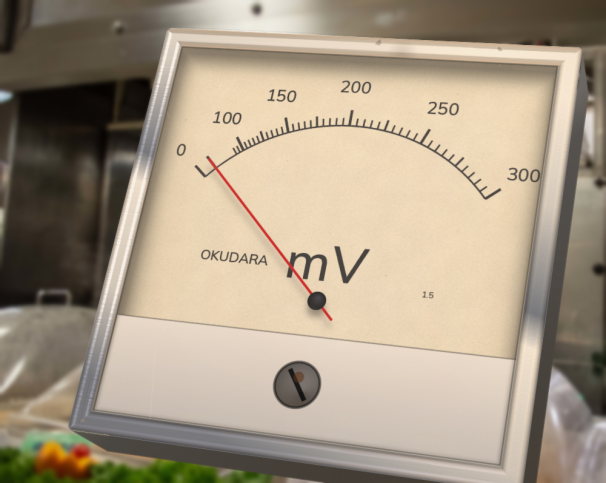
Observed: **50** mV
